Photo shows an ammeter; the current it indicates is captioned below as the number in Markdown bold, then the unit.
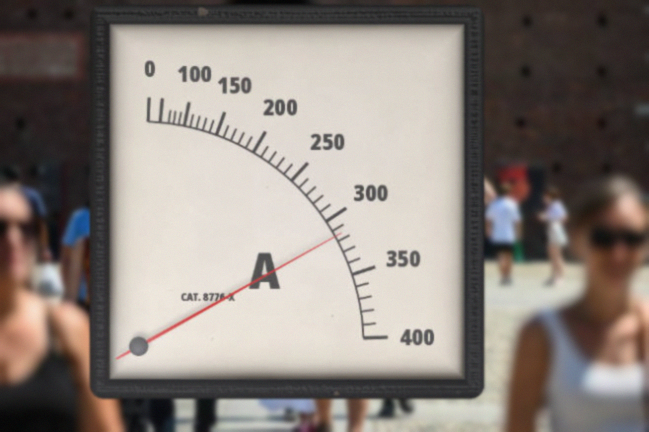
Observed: **315** A
